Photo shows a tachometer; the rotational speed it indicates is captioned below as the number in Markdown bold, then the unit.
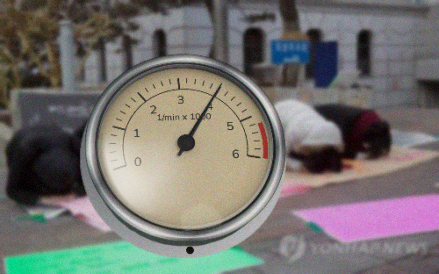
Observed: **4000** rpm
